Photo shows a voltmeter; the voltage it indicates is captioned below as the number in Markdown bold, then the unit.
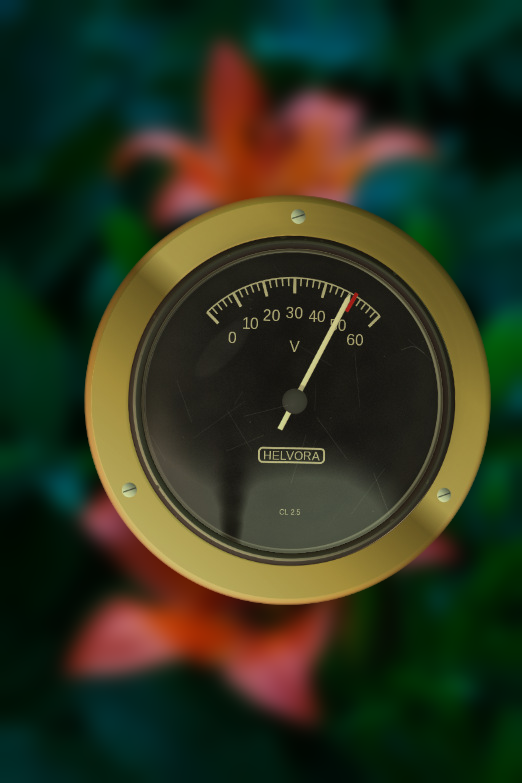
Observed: **48** V
